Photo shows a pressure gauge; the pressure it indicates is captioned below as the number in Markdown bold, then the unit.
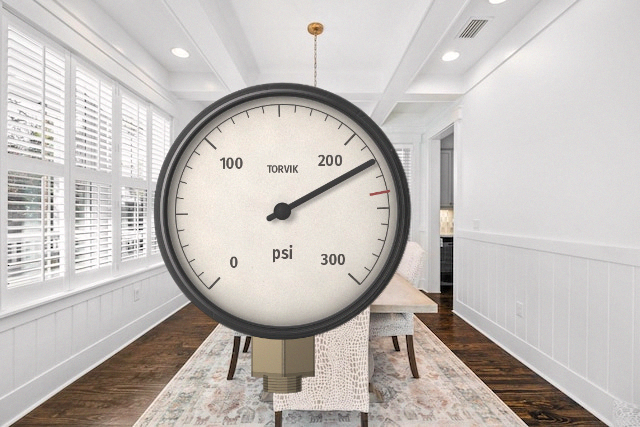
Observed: **220** psi
